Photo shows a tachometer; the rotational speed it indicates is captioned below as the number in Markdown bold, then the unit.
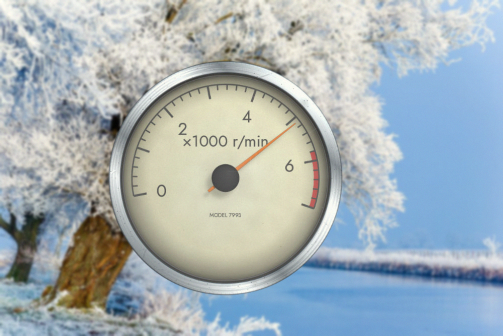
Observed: **5100** rpm
